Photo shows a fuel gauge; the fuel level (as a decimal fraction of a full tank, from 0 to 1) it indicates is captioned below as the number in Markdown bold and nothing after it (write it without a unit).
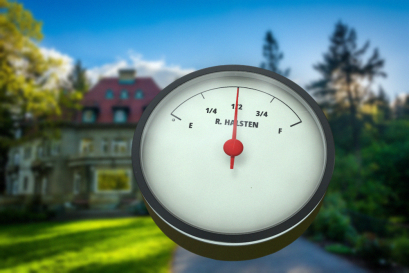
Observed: **0.5**
